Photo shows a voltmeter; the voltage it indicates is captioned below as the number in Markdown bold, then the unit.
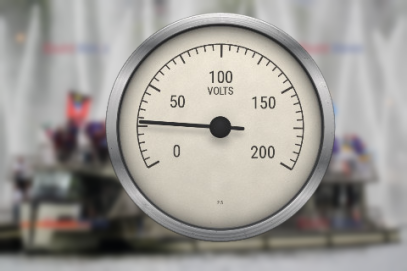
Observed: **27.5** V
